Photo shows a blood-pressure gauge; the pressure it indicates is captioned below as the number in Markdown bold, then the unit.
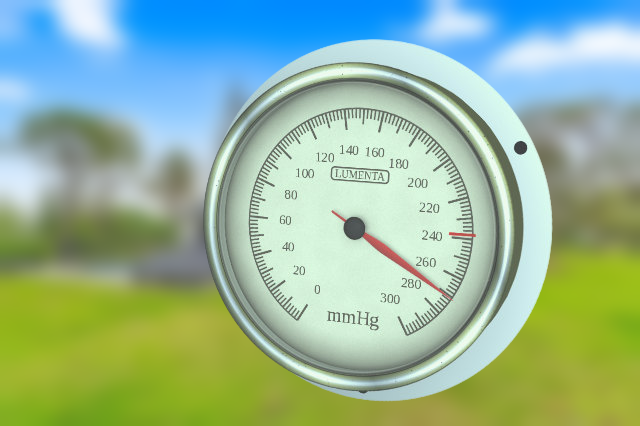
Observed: **270** mmHg
